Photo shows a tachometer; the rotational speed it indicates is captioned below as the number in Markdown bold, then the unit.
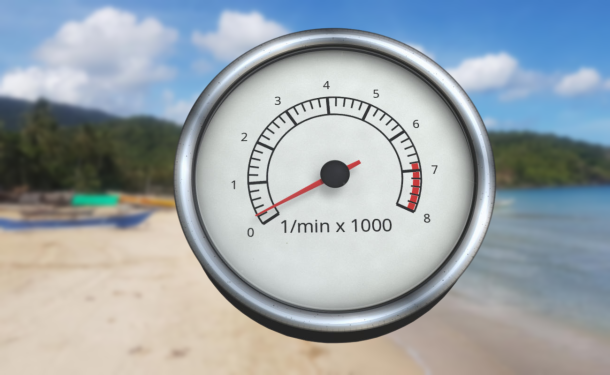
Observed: **200** rpm
